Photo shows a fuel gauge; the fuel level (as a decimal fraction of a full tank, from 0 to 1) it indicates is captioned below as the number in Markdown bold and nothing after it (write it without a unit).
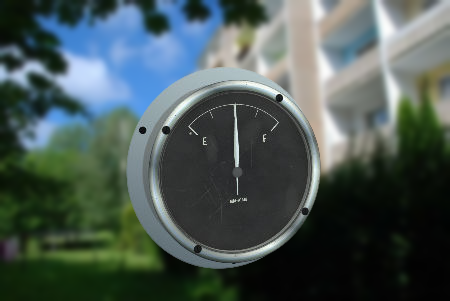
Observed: **0.5**
